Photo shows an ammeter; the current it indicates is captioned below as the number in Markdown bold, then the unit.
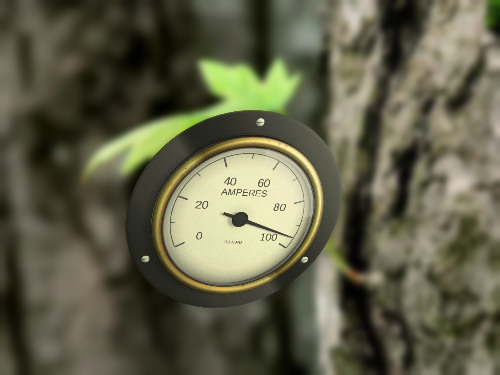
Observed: **95** A
